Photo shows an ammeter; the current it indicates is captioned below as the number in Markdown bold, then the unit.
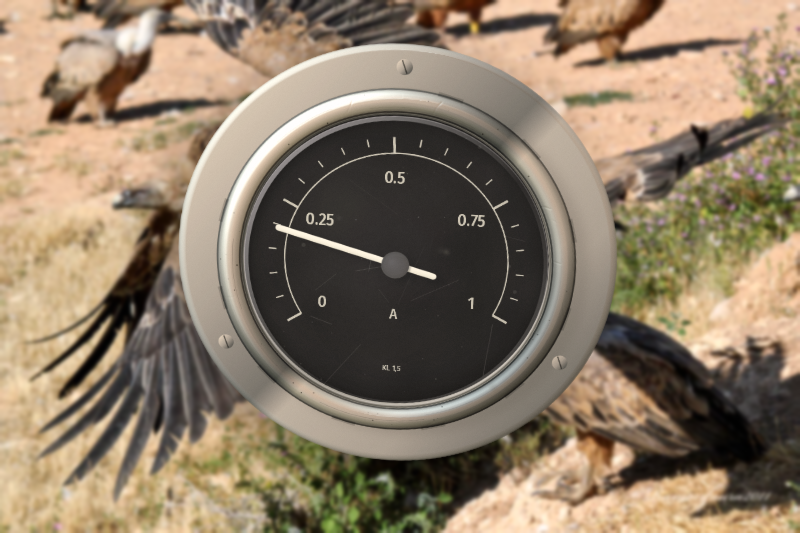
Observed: **0.2** A
